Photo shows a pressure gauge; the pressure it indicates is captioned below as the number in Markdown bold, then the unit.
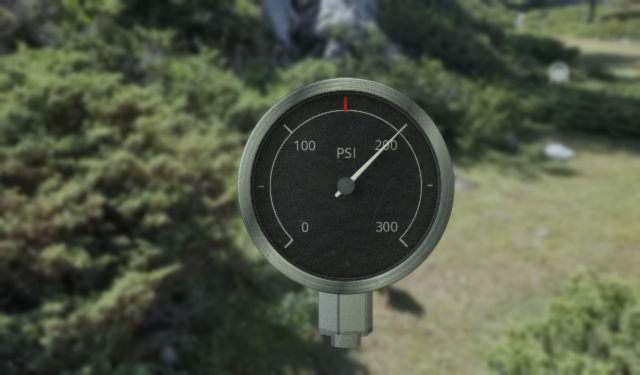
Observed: **200** psi
